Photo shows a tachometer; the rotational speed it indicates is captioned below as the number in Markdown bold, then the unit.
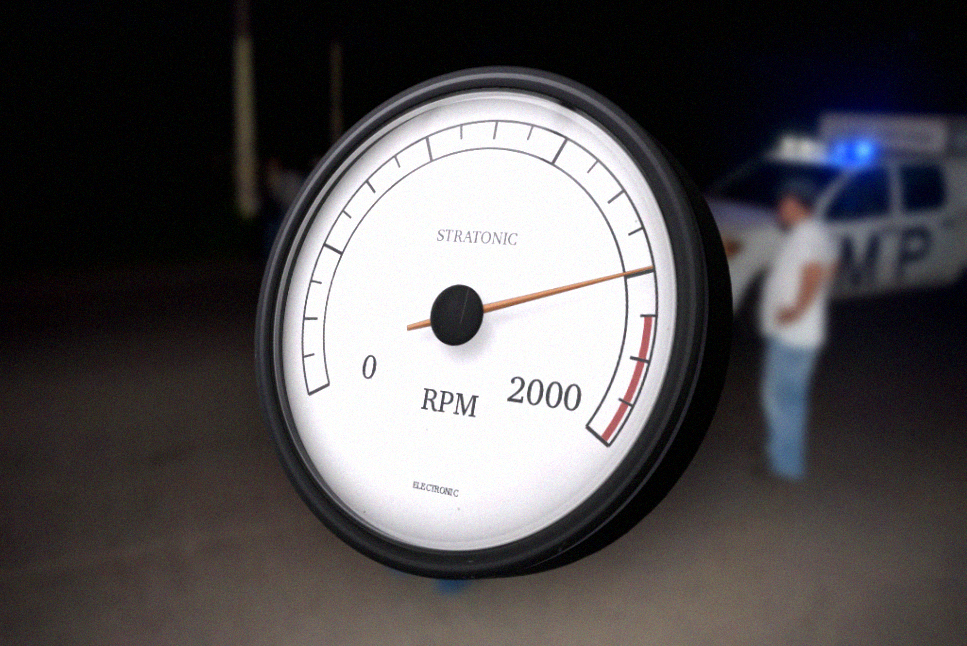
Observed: **1600** rpm
